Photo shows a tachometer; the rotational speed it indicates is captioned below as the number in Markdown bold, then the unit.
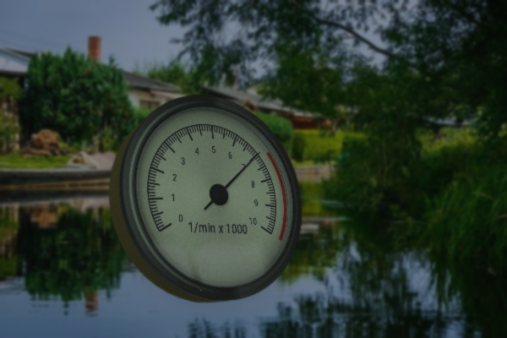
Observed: **7000** rpm
